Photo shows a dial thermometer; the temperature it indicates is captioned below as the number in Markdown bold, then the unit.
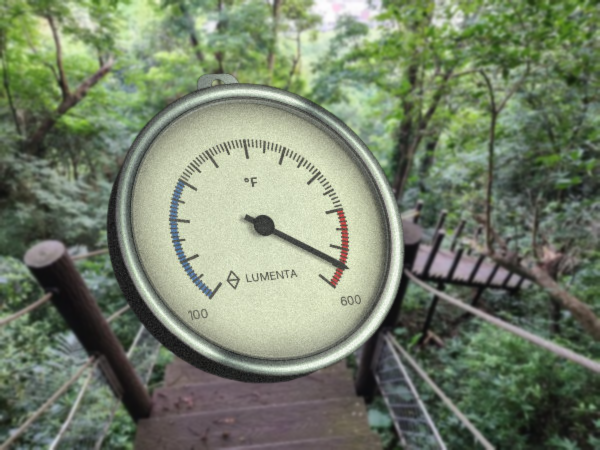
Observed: **575** °F
